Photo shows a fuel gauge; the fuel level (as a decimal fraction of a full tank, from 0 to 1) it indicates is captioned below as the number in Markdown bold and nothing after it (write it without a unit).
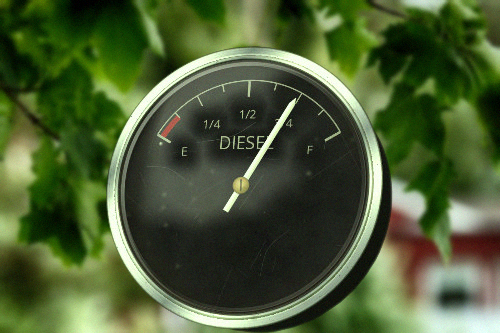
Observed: **0.75**
